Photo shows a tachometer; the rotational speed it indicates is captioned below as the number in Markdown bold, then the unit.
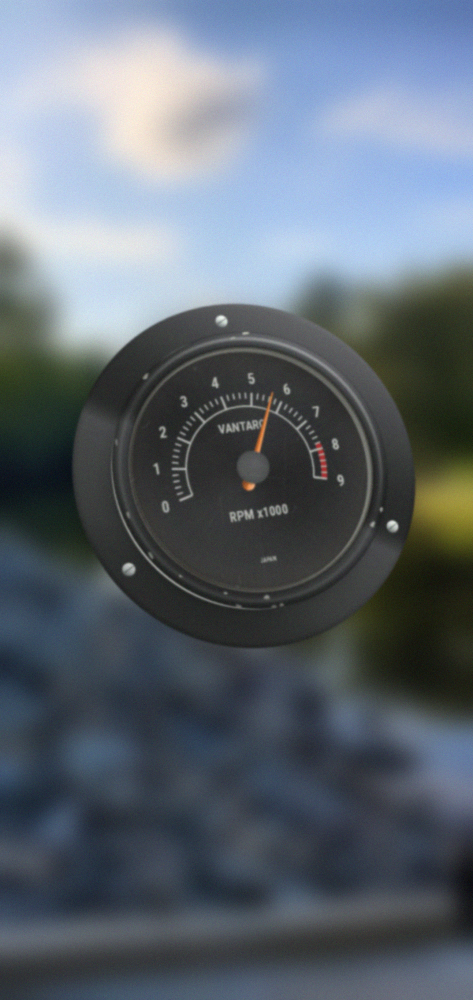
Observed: **5600** rpm
